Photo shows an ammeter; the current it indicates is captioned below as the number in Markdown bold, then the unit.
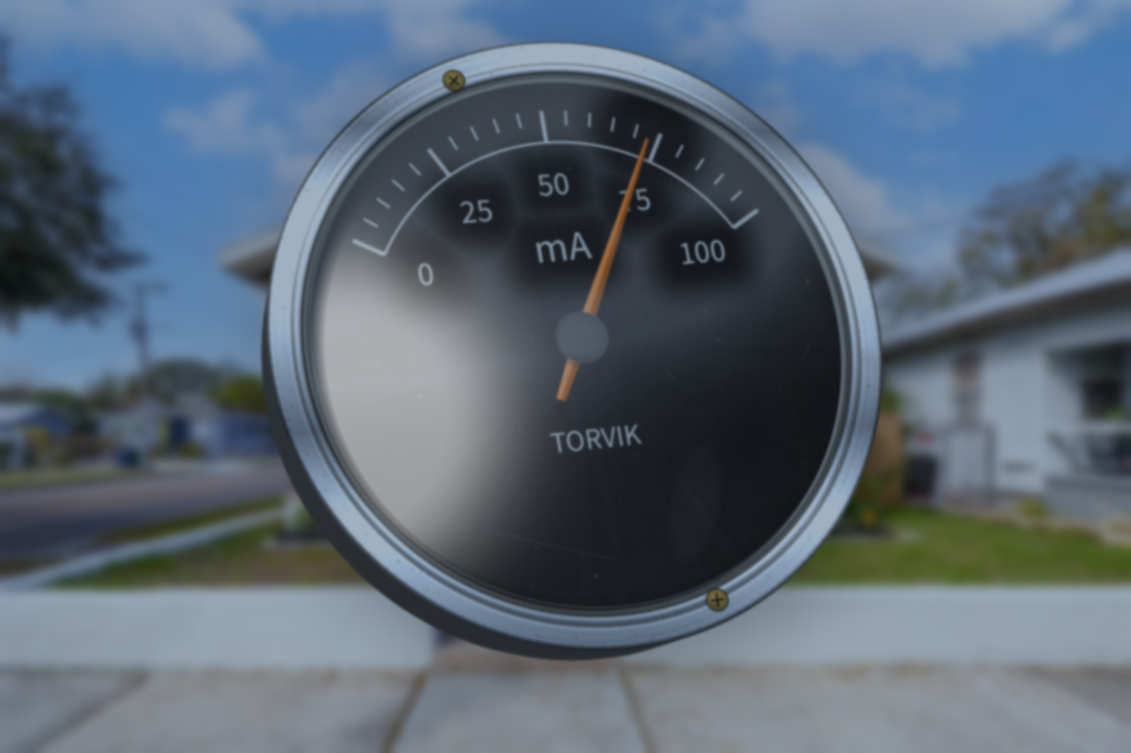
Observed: **72.5** mA
